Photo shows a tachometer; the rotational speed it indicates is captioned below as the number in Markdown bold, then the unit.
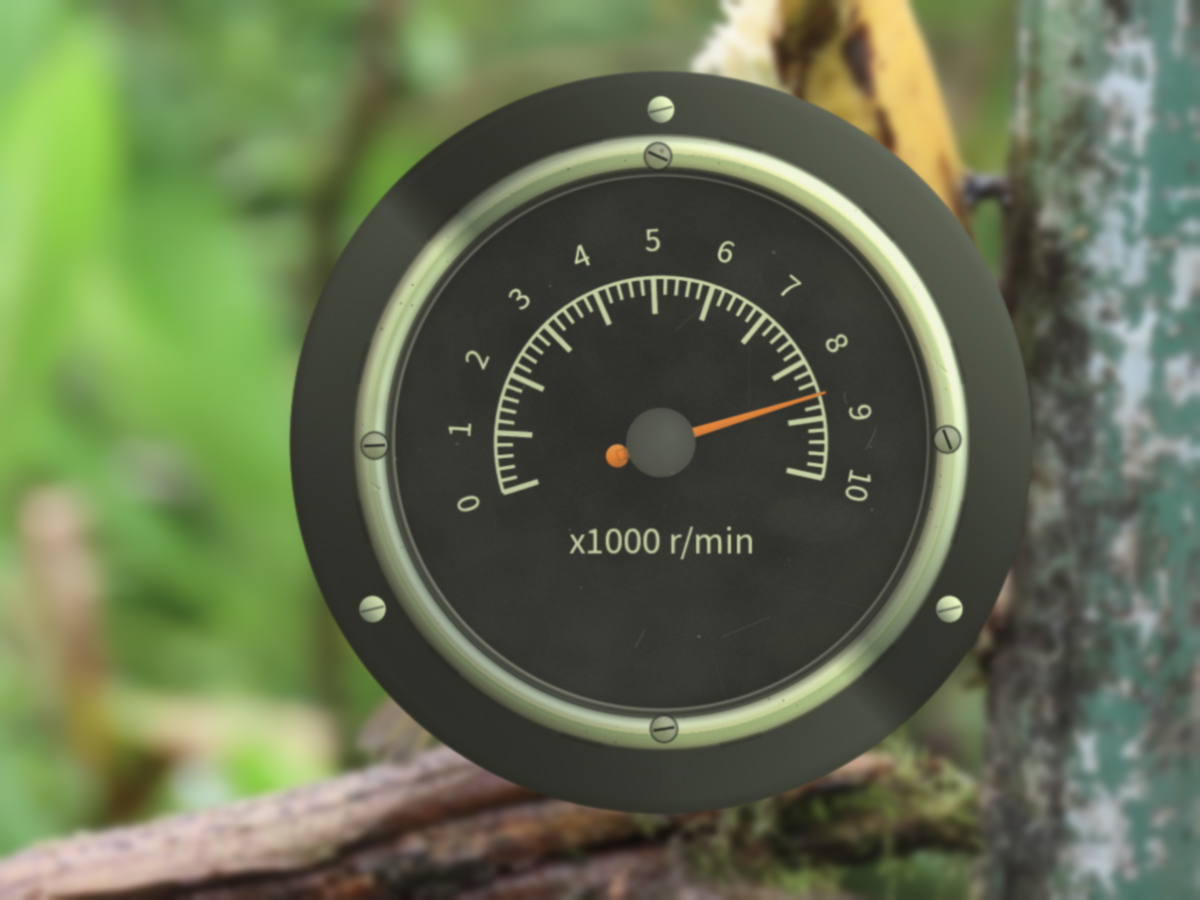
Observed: **8600** rpm
